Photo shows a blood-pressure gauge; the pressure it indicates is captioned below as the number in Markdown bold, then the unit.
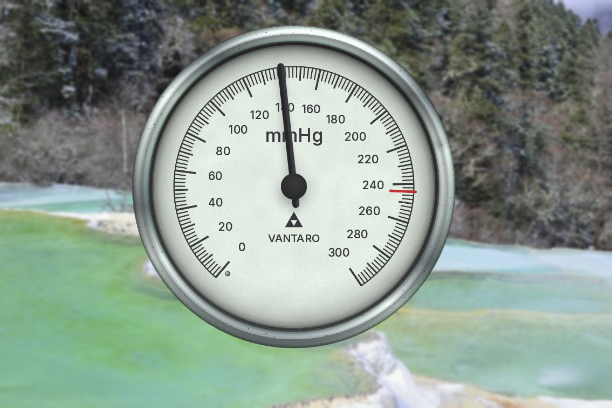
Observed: **140** mmHg
